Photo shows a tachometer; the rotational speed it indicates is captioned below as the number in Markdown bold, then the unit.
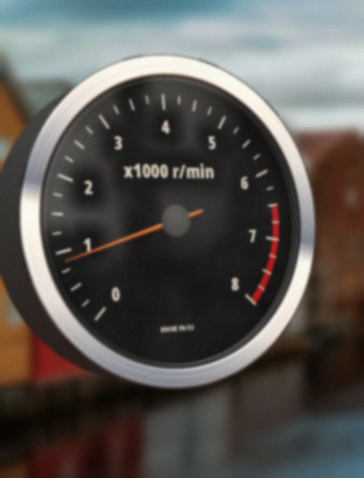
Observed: **875** rpm
